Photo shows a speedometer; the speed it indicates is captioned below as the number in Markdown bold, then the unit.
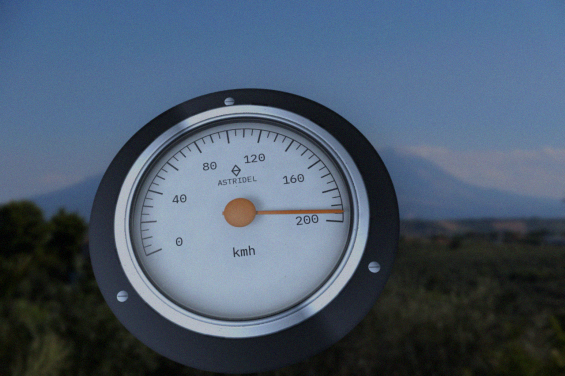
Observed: **195** km/h
